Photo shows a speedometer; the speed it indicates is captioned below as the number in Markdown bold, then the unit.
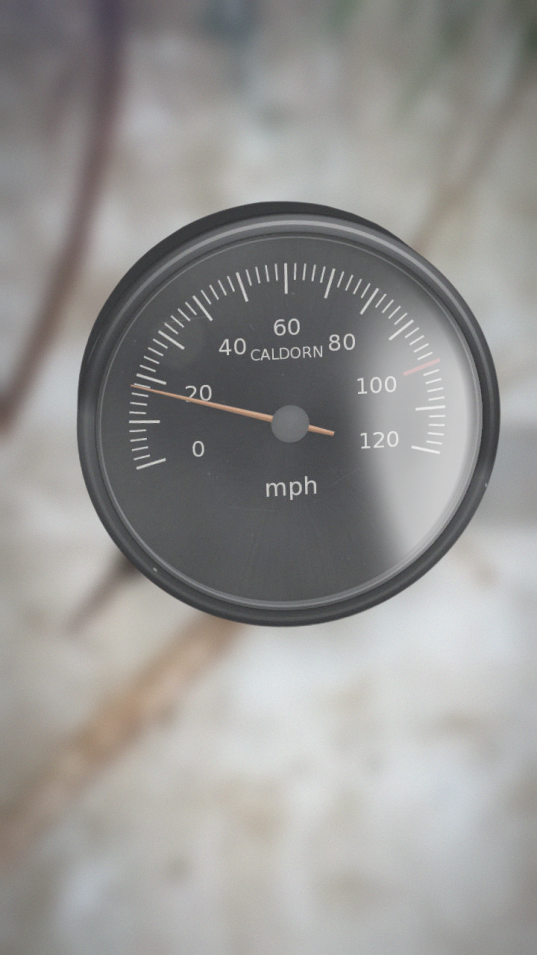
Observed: **18** mph
